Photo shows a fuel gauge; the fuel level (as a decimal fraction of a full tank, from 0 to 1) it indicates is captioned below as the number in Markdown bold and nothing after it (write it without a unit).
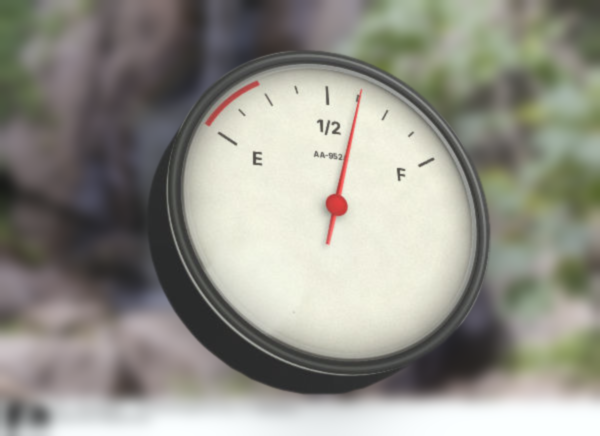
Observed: **0.625**
